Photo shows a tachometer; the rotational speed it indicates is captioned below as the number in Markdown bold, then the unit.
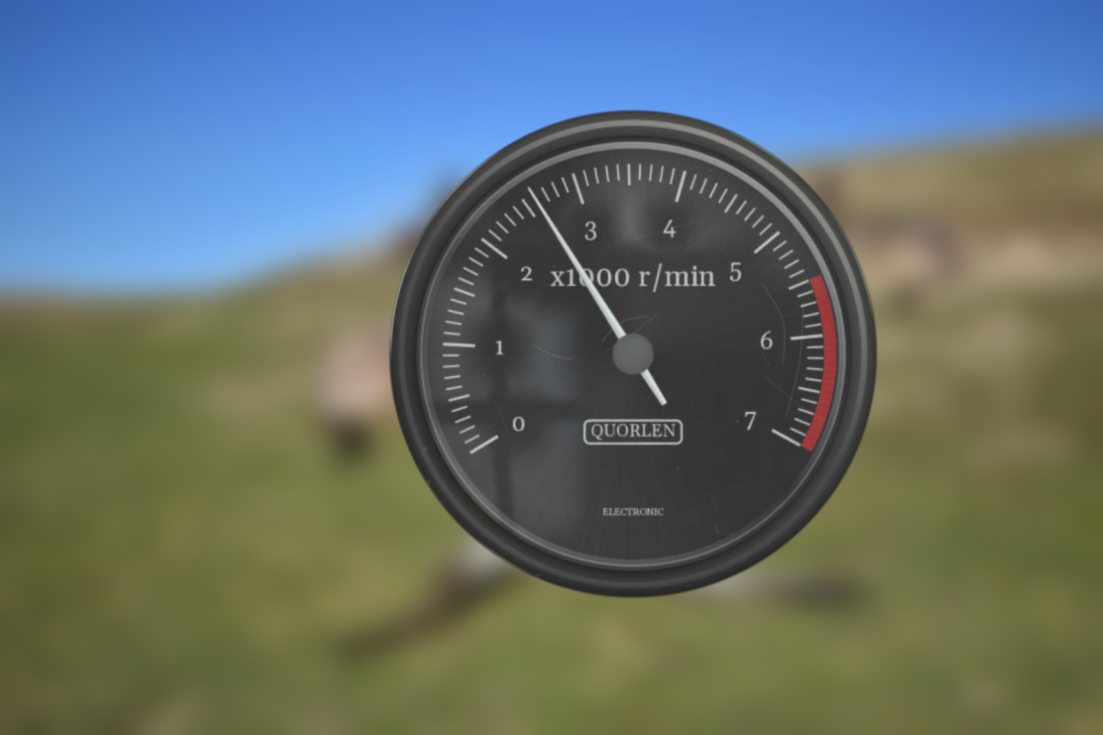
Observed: **2600** rpm
